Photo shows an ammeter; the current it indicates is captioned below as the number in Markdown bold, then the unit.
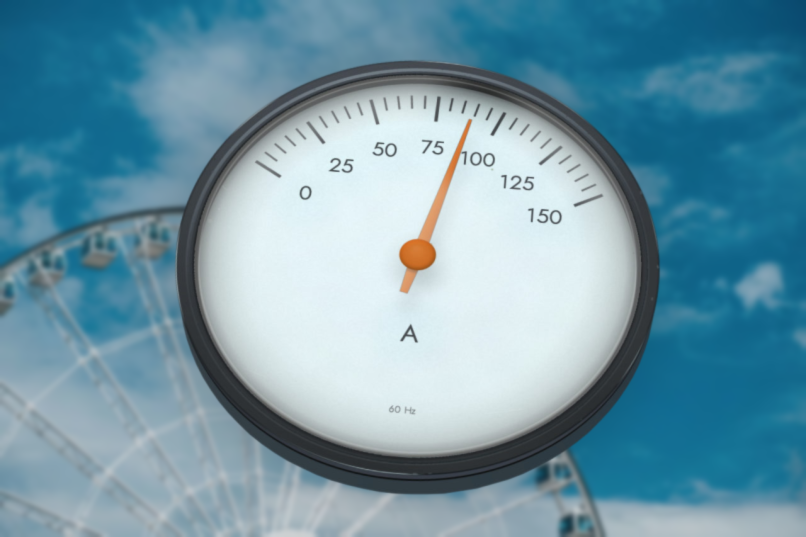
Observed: **90** A
